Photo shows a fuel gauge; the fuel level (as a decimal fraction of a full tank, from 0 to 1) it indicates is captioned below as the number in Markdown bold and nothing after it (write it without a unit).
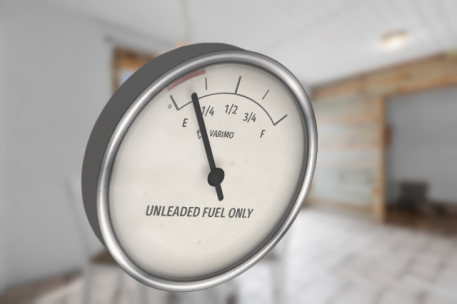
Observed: **0.125**
